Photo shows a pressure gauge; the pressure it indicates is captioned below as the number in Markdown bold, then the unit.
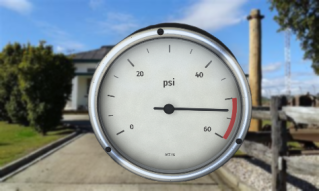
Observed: **52.5** psi
